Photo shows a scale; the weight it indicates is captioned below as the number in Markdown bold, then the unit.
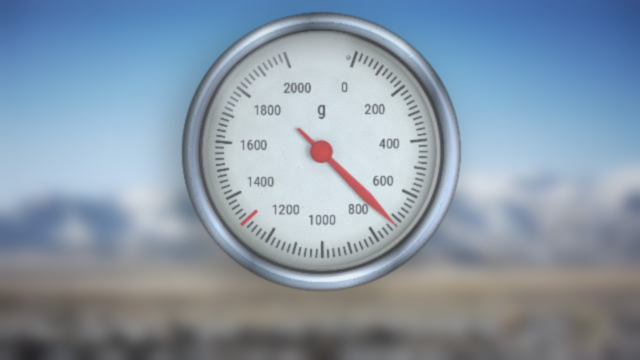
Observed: **720** g
